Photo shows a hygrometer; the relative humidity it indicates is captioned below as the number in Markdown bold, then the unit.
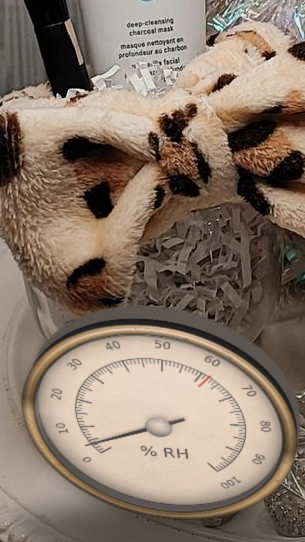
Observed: **5** %
